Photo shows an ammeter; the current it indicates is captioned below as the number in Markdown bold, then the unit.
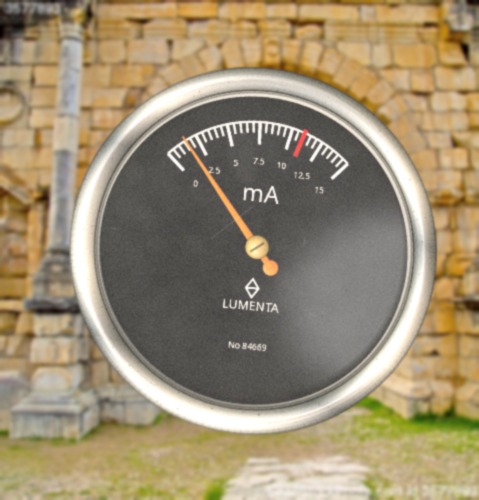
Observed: **1.5** mA
